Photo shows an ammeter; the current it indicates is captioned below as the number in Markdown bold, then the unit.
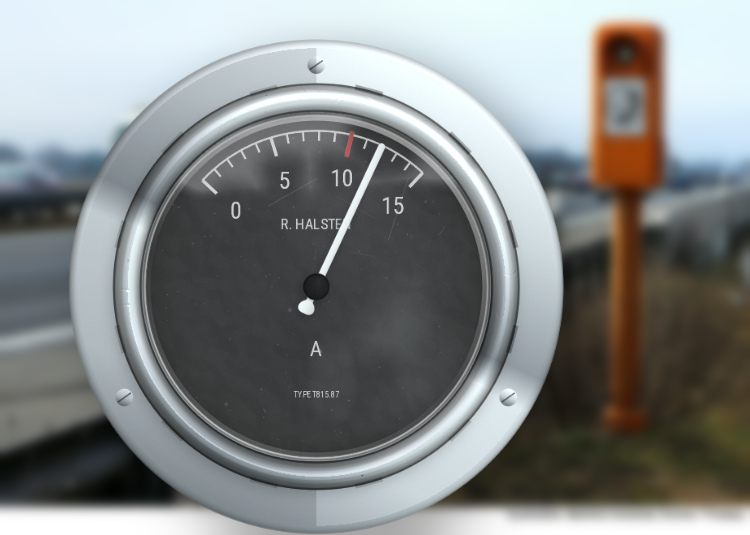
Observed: **12** A
